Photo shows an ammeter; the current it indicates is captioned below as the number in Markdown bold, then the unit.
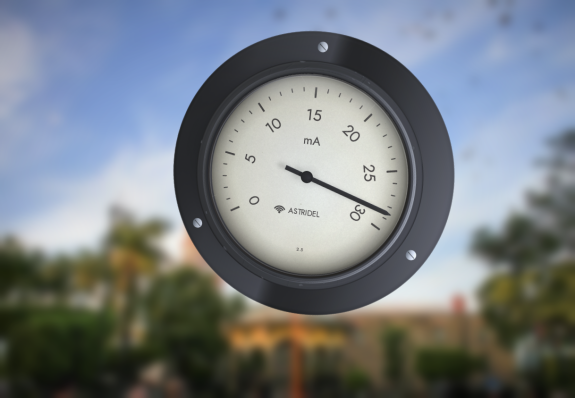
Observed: **28.5** mA
